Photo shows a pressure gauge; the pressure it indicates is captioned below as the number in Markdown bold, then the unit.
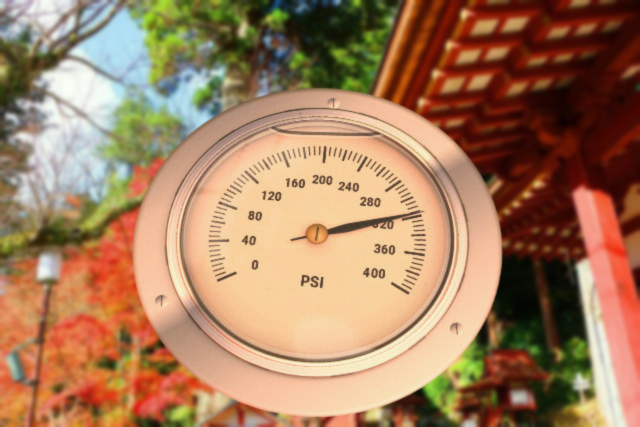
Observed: **320** psi
